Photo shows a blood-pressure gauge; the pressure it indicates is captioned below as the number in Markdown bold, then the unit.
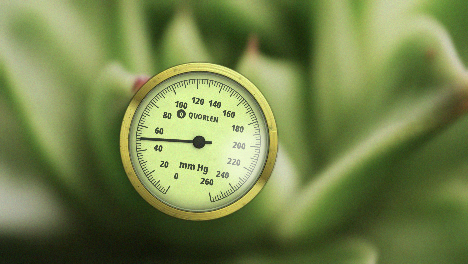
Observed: **50** mmHg
